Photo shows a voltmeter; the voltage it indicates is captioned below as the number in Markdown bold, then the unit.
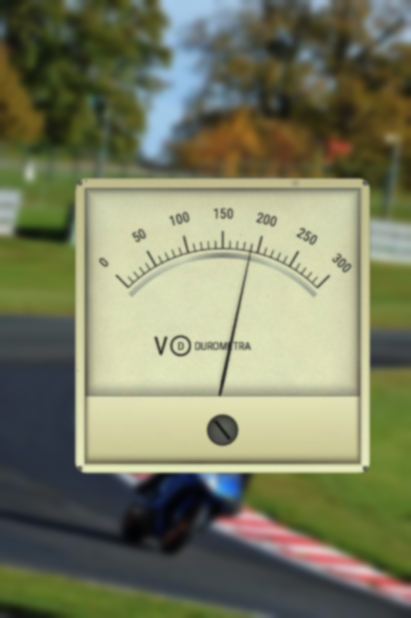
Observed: **190** V
